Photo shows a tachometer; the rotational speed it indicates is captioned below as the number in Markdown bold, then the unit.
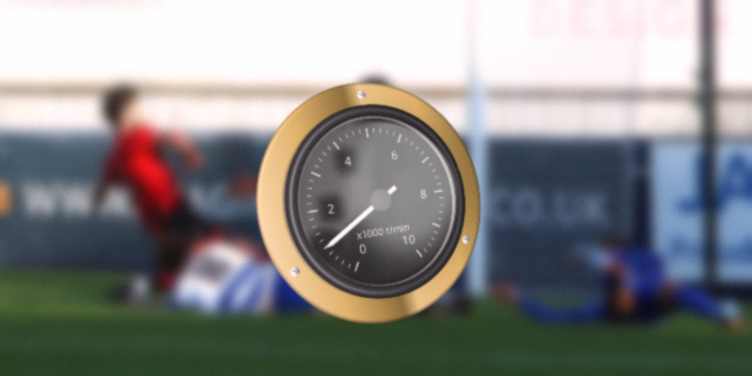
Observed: **1000** rpm
